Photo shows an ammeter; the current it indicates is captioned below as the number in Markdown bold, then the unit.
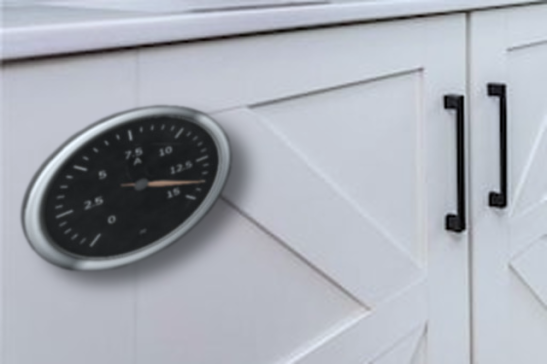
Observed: **14** A
